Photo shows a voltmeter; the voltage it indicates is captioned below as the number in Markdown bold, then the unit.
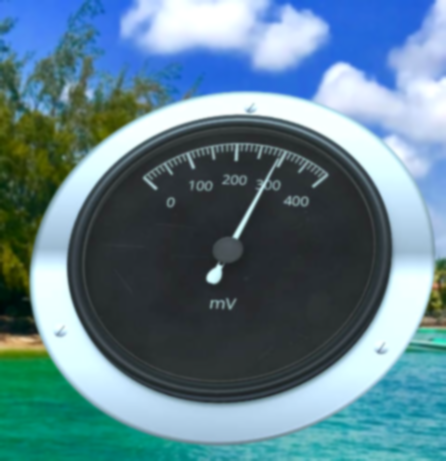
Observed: **300** mV
